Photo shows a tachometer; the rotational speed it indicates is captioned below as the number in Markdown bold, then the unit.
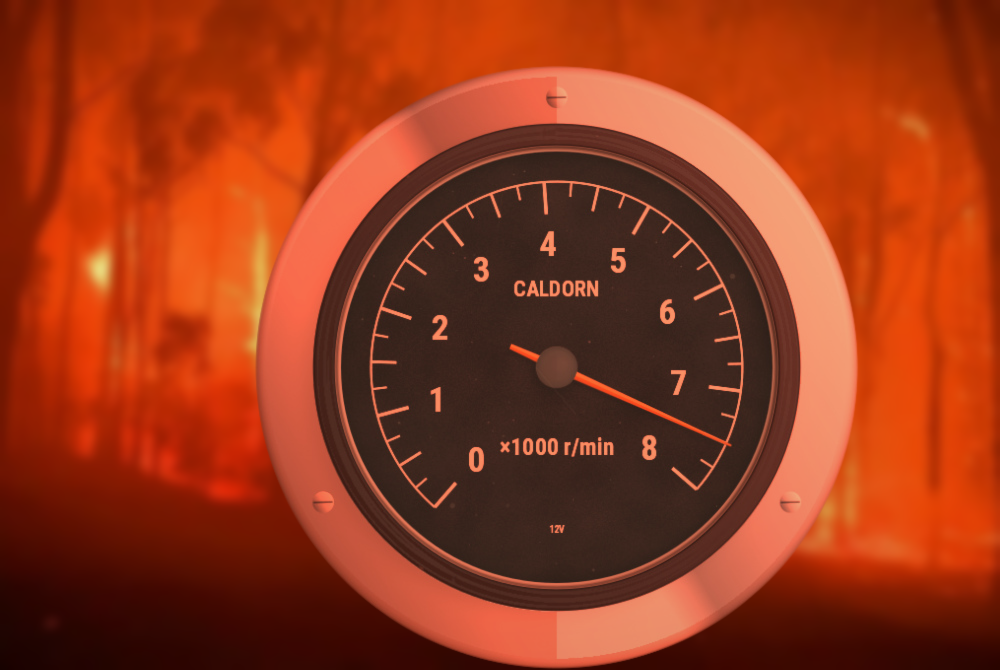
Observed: **7500** rpm
